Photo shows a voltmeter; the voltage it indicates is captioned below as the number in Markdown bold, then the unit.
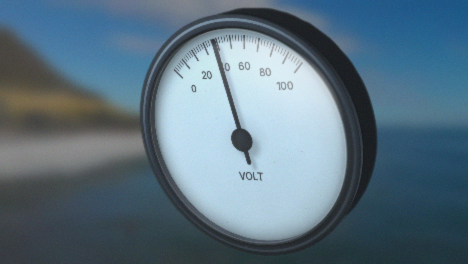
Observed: **40** V
